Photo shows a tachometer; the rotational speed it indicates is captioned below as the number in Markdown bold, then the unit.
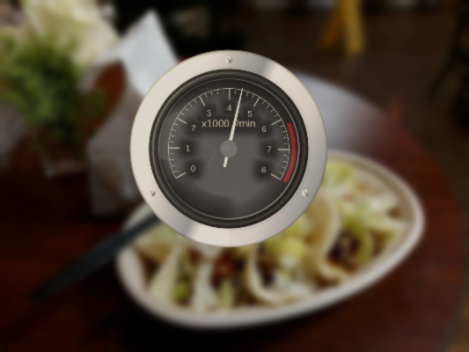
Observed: **4400** rpm
